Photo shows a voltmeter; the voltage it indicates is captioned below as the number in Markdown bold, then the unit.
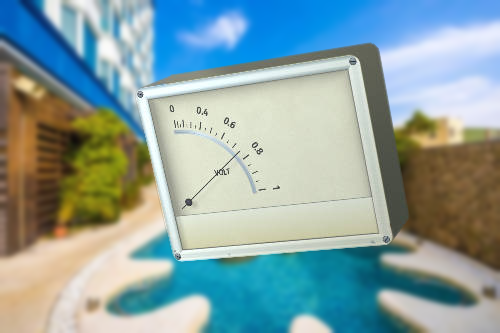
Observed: **0.75** V
